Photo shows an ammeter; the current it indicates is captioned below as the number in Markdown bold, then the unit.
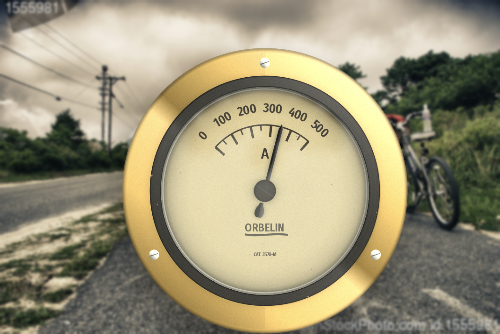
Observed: **350** A
